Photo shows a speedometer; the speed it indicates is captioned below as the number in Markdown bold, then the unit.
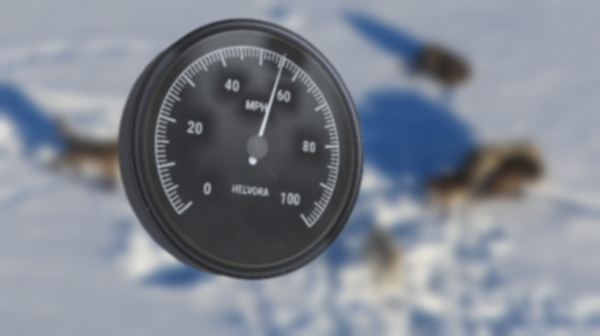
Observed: **55** mph
